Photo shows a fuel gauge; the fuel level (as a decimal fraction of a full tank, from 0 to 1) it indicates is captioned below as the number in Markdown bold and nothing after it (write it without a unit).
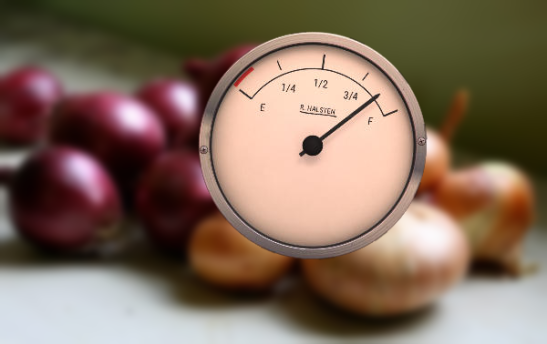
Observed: **0.875**
